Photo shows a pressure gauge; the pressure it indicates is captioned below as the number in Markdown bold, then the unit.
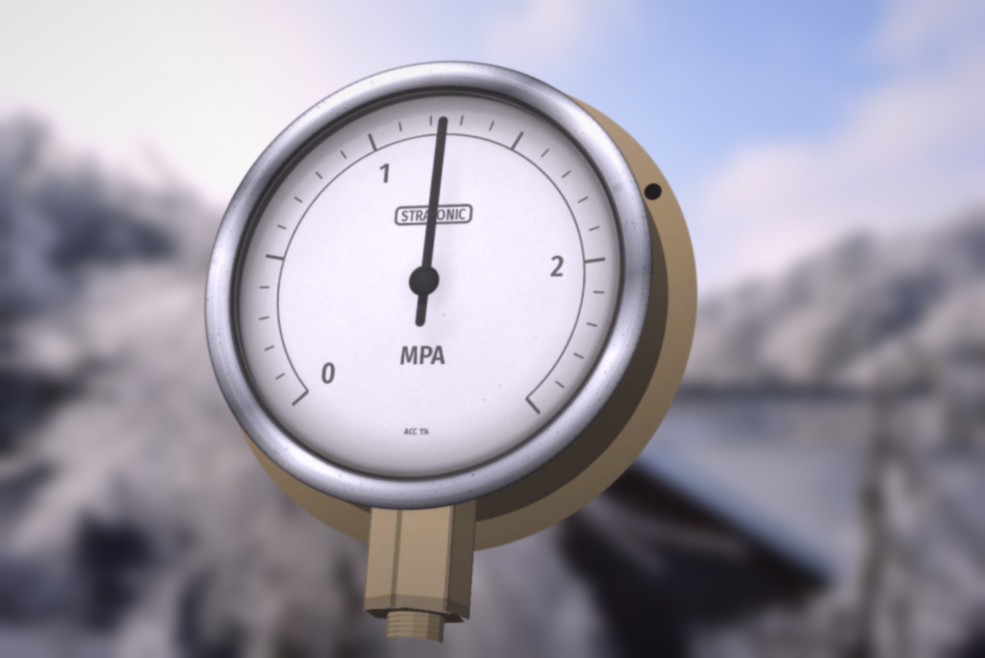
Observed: **1.25** MPa
